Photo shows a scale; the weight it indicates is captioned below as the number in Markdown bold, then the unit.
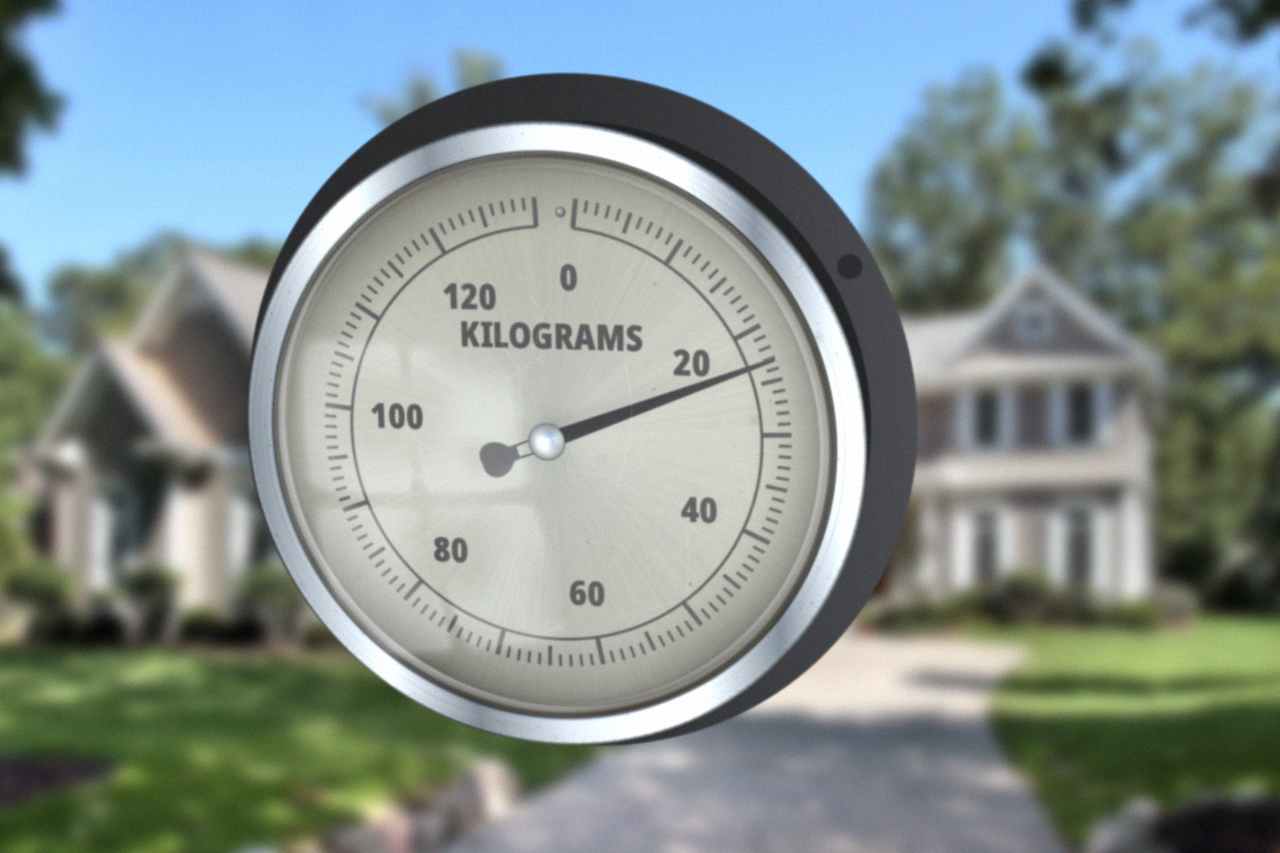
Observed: **23** kg
